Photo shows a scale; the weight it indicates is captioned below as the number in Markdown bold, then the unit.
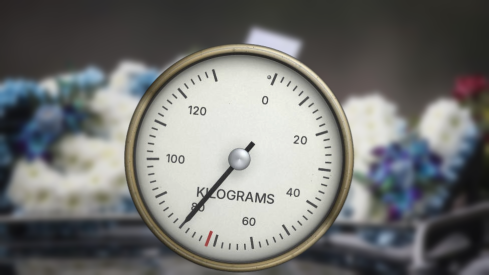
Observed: **80** kg
